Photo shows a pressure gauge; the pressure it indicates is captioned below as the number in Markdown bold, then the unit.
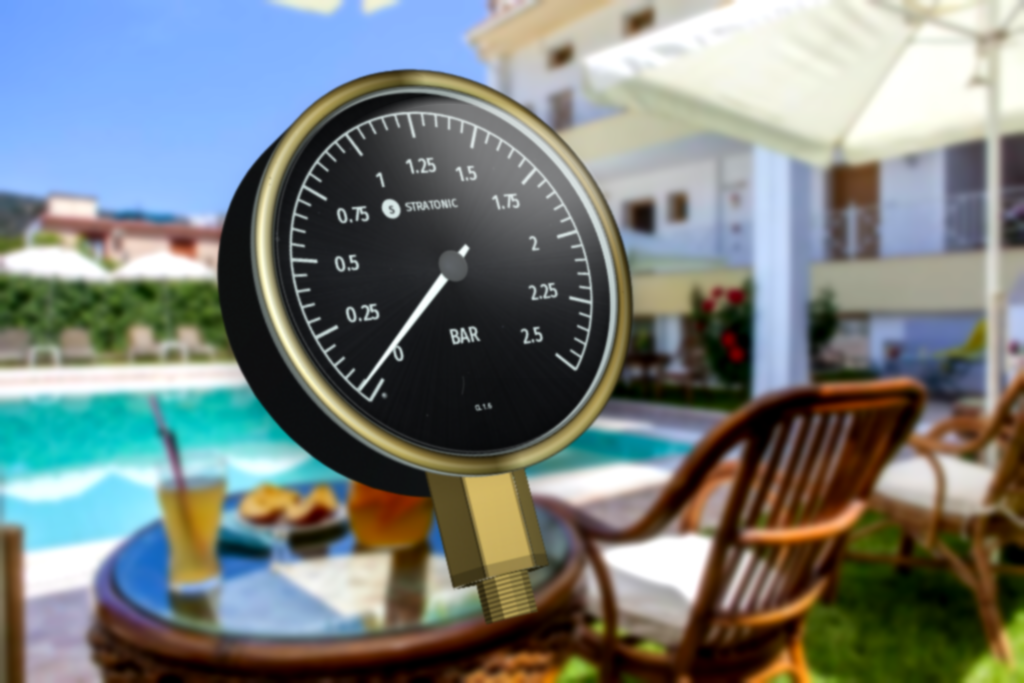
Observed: **0.05** bar
